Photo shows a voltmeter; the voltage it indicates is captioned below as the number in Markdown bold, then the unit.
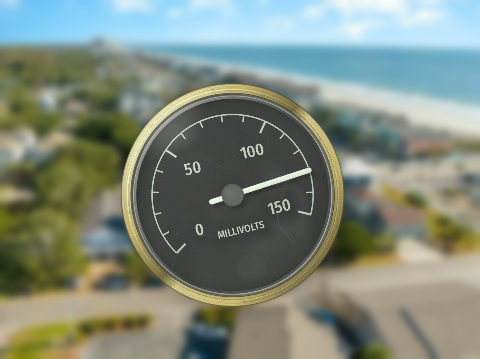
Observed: **130** mV
